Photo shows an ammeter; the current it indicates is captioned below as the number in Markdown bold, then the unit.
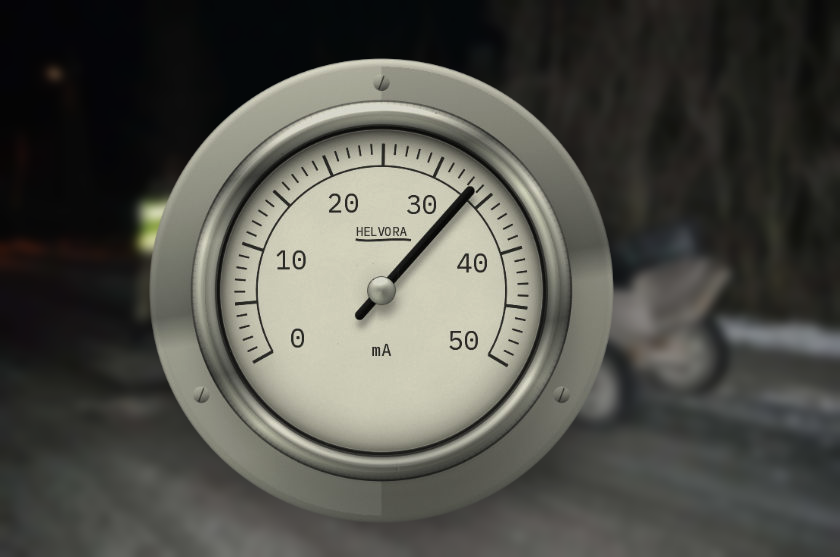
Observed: **33.5** mA
